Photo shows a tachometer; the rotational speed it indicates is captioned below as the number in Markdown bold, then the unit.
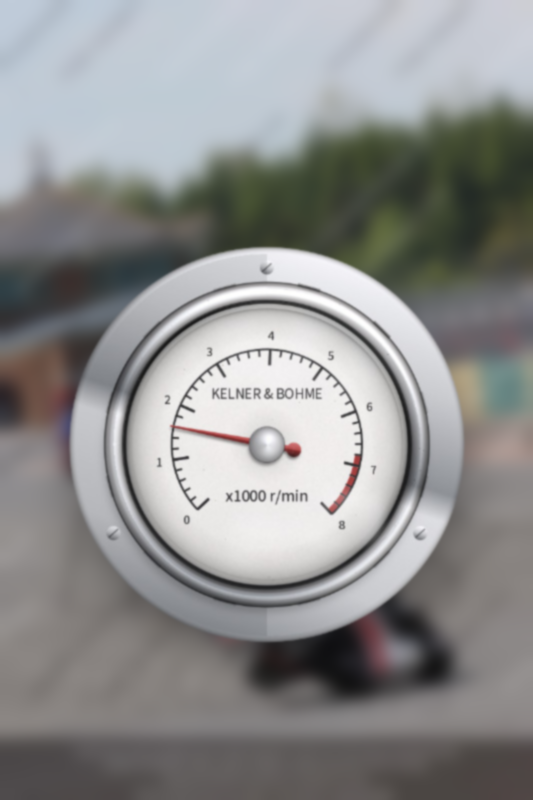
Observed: **1600** rpm
